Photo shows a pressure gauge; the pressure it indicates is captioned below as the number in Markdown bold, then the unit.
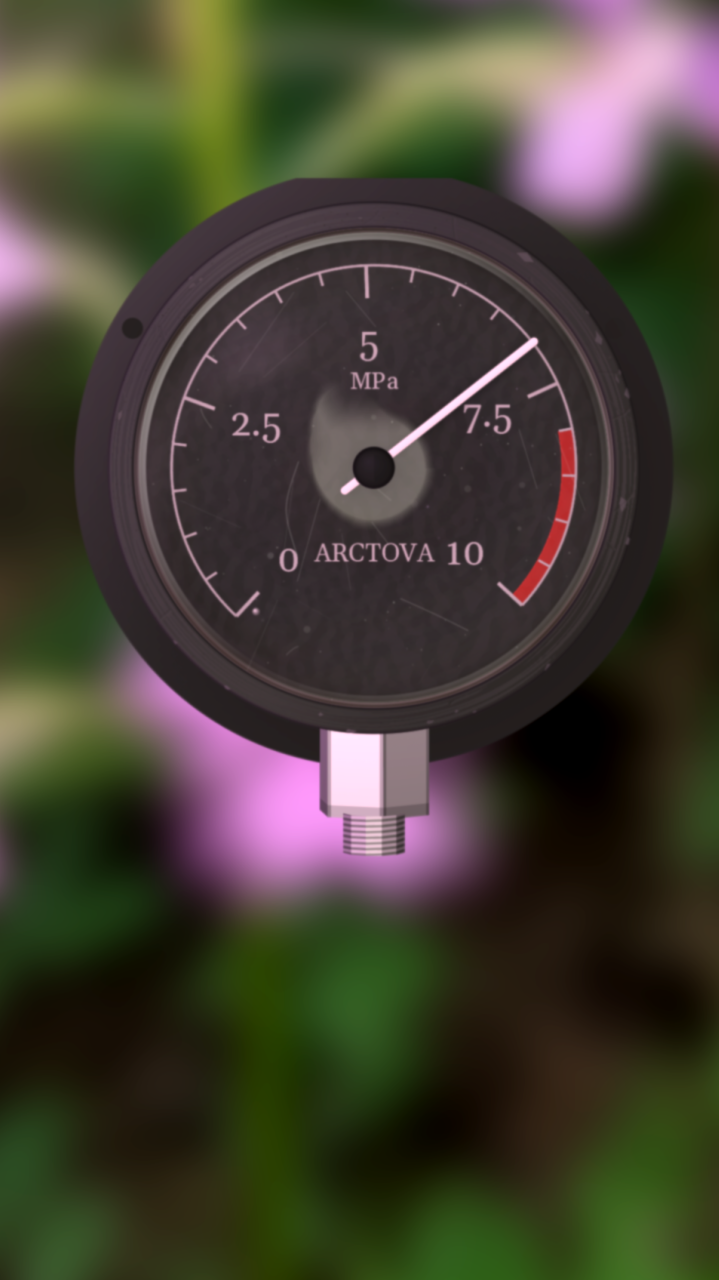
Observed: **7** MPa
